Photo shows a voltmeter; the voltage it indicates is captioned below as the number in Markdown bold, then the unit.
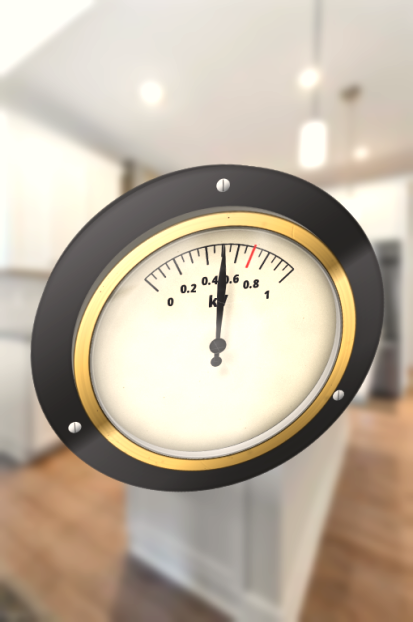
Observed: **0.5** kV
